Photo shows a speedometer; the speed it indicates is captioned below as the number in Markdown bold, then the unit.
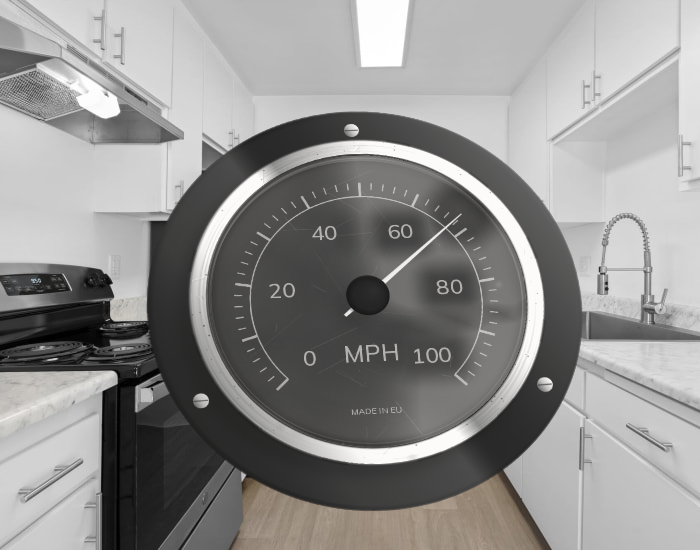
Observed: **68** mph
